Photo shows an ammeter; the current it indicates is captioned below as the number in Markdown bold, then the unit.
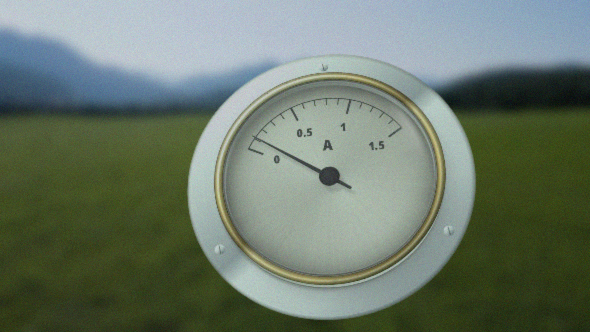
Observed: **0.1** A
